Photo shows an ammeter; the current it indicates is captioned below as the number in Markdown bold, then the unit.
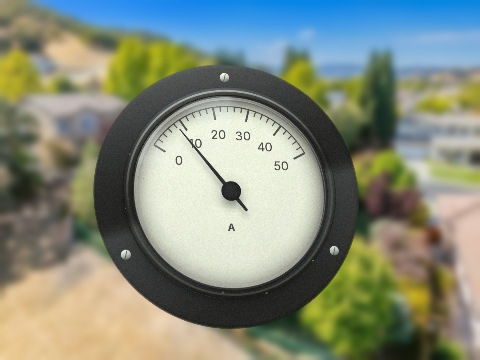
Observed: **8** A
